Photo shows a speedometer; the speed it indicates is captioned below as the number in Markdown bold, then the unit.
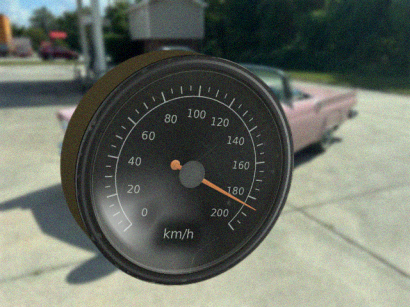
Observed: **185** km/h
